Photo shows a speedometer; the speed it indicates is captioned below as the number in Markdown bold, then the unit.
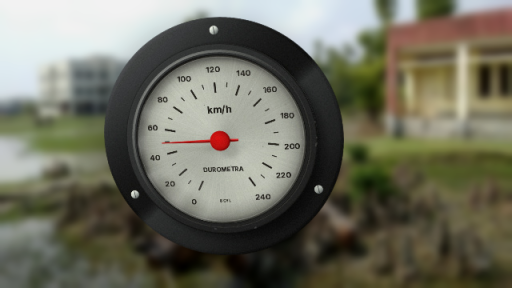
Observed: **50** km/h
